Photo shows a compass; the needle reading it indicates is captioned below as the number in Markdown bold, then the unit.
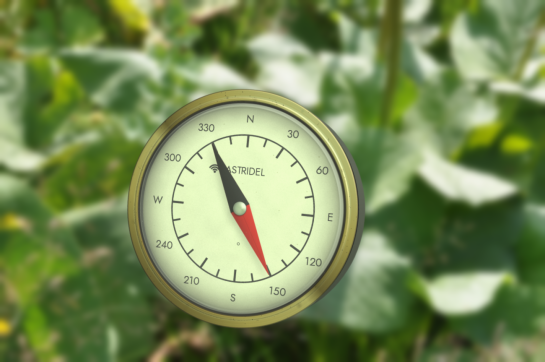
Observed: **150** °
